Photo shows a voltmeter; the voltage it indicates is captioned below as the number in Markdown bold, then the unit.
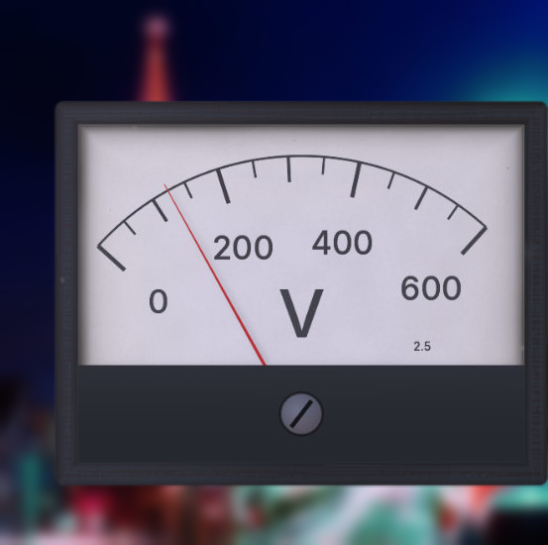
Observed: **125** V
